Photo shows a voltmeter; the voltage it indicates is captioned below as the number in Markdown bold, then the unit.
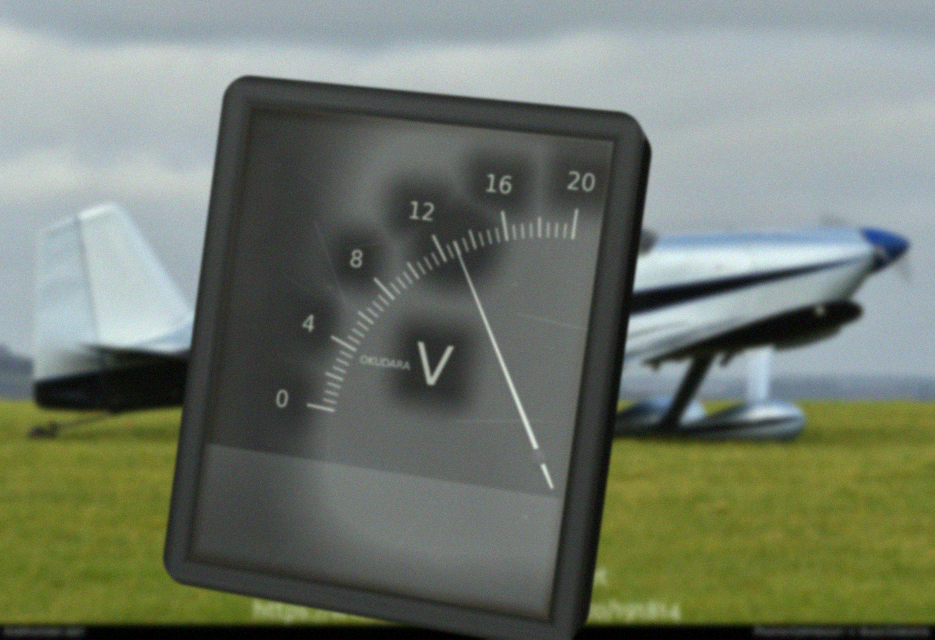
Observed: **13** V
